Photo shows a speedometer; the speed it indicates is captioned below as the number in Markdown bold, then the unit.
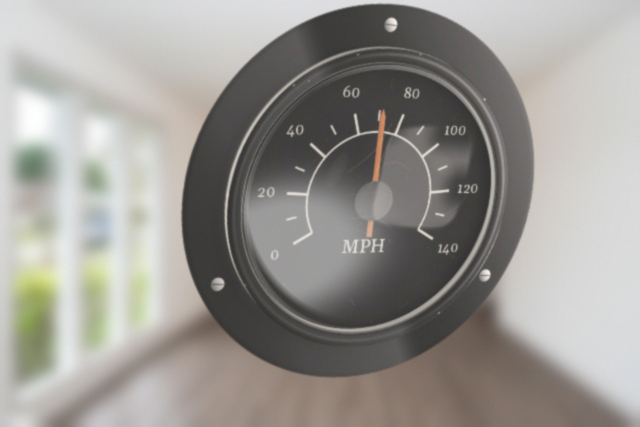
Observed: **70** mph
